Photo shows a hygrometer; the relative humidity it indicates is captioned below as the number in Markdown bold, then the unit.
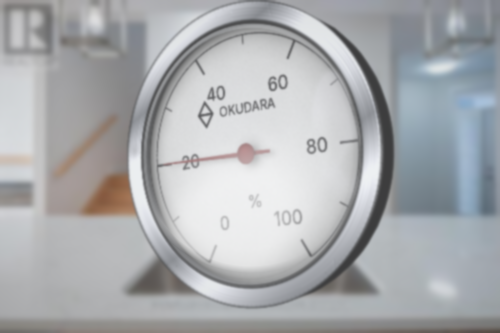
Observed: **20** %
